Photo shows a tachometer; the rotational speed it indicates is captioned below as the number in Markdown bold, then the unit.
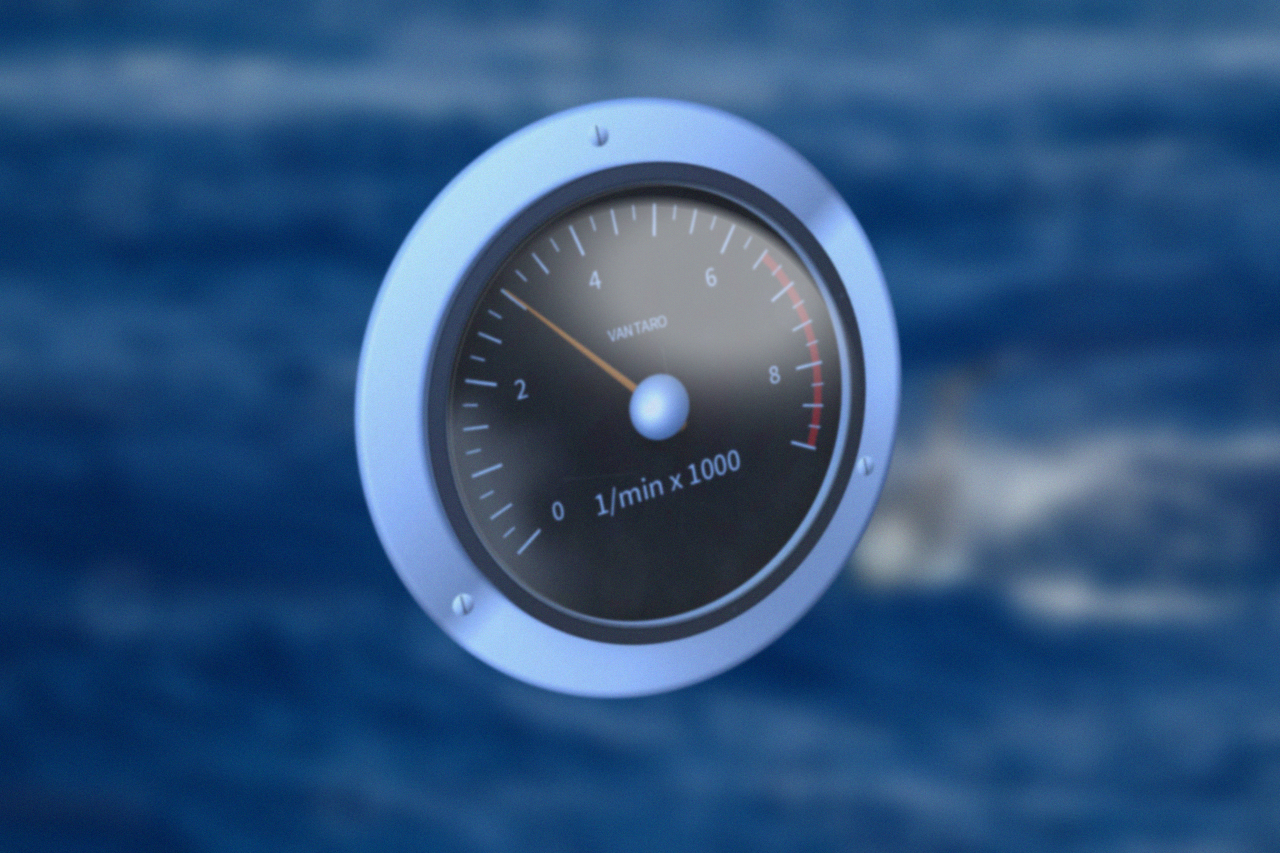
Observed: **3000** rpm
